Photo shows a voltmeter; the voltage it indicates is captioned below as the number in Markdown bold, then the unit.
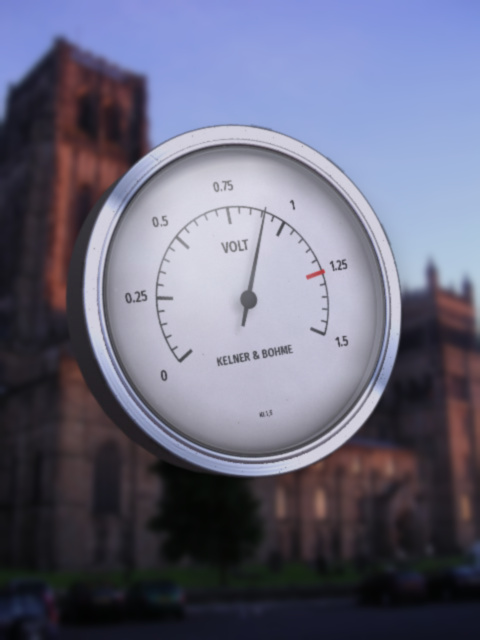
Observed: **0.9** V
